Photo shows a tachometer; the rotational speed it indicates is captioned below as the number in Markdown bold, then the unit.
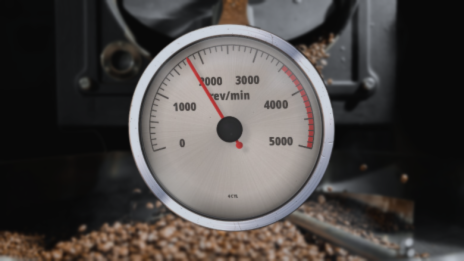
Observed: **1800** rpm
